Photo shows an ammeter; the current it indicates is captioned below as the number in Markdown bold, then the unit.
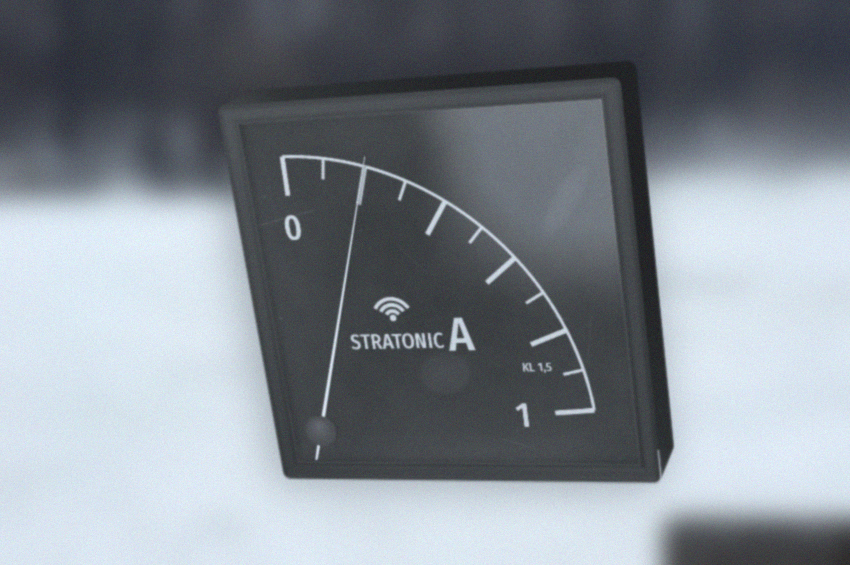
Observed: **0.2** A
